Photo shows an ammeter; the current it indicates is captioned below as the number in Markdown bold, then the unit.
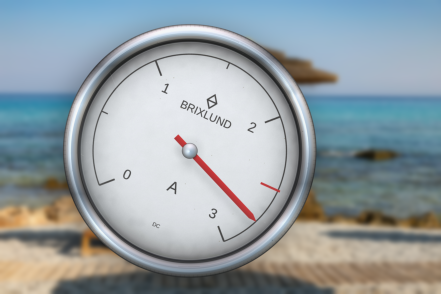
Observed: **2.75** A
